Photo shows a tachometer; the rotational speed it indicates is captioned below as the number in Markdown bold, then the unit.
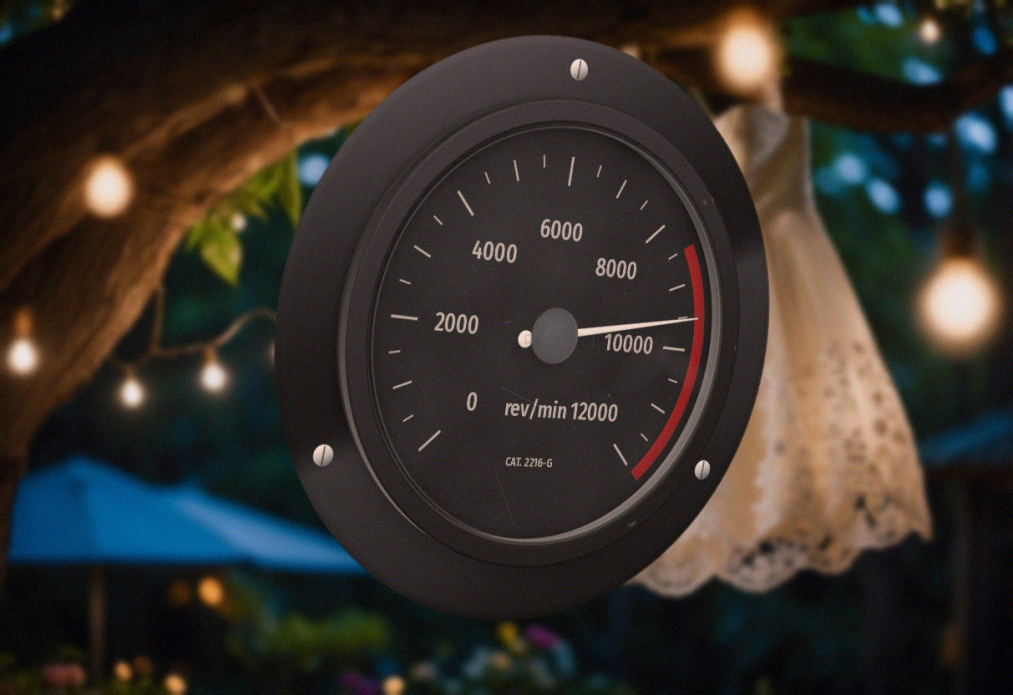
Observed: **9500** rpm
